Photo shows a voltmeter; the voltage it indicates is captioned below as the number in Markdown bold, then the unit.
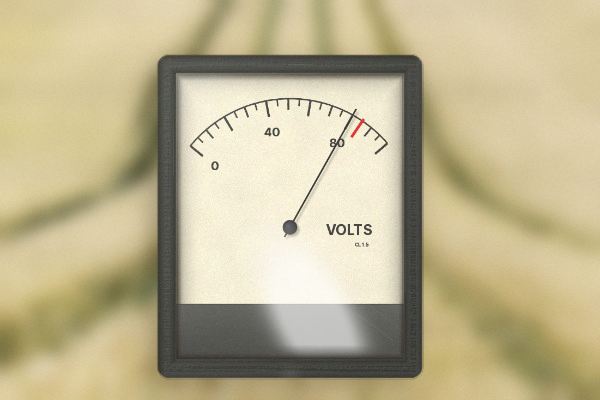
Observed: **80** V
